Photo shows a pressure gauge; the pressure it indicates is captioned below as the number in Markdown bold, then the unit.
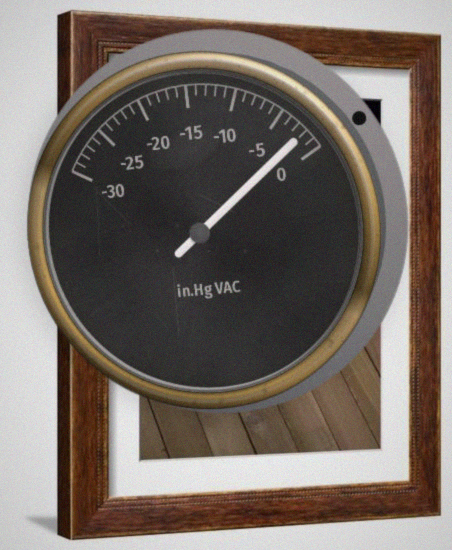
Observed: **-2** inHg
